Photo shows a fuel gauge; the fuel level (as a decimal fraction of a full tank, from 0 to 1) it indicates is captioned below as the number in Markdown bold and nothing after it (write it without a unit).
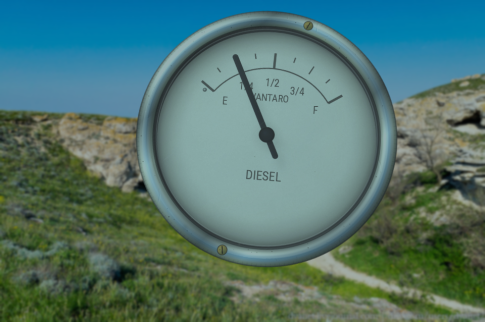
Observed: **0.25**
